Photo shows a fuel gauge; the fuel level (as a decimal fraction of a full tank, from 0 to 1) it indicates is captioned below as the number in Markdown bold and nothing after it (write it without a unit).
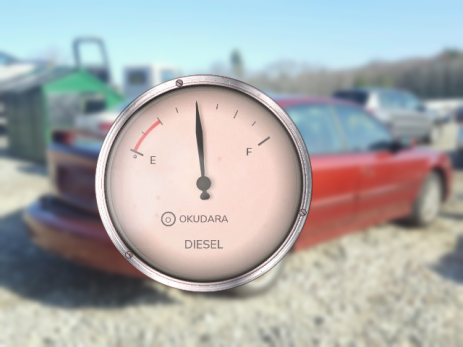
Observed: **0.5**
